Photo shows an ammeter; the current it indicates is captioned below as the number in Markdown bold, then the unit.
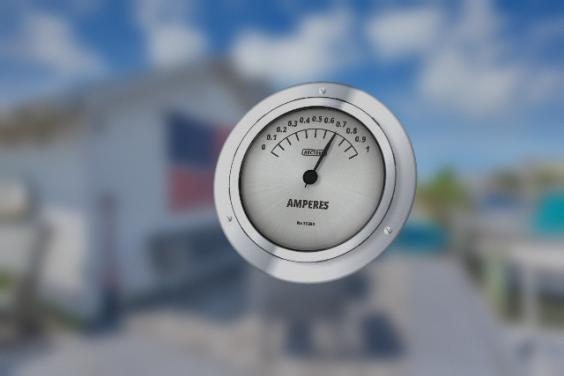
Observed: **0.7** A
